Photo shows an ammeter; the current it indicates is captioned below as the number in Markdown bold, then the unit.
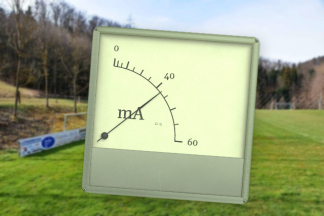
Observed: **42.5** mA
